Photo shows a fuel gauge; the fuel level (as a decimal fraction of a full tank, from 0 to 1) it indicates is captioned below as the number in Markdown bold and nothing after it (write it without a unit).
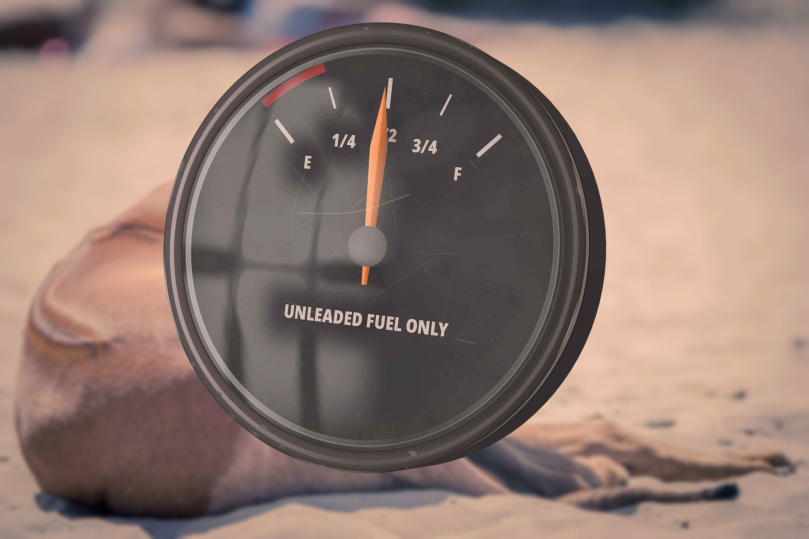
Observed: **0.5**
